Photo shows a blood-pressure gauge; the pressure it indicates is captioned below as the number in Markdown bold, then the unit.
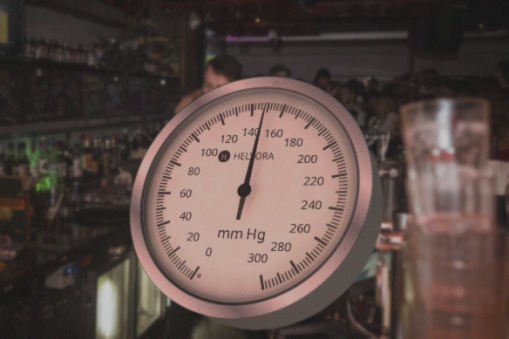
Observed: **150** mmHg
